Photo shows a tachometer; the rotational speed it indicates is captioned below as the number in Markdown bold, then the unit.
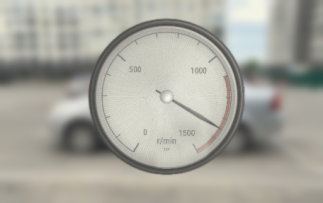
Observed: **1350** rpm
